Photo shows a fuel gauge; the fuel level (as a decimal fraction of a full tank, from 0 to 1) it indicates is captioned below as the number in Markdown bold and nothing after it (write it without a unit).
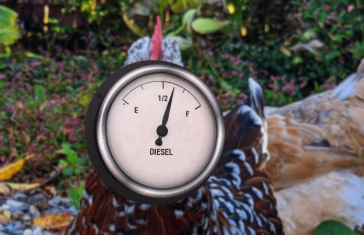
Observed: **0.625**
